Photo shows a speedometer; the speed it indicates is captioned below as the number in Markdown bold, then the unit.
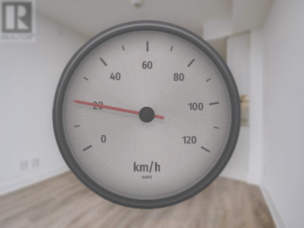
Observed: **20** km/h
